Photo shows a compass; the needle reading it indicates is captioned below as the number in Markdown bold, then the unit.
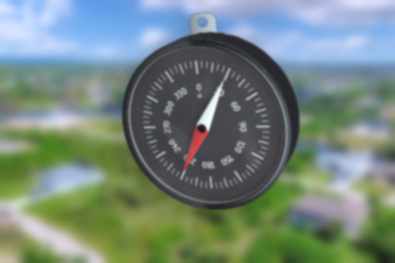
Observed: **210** °
